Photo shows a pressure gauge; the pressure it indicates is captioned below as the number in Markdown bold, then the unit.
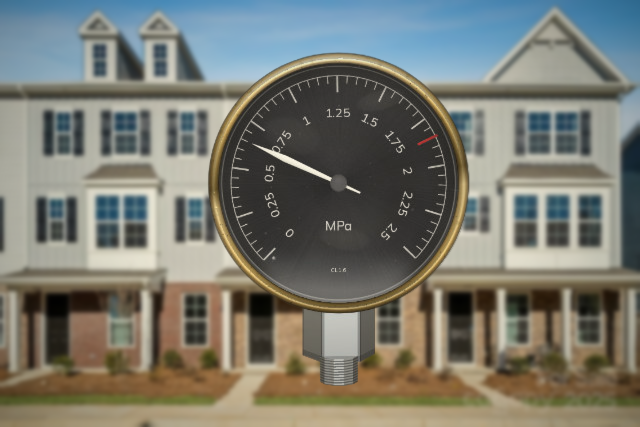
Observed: **0.65** MPa
